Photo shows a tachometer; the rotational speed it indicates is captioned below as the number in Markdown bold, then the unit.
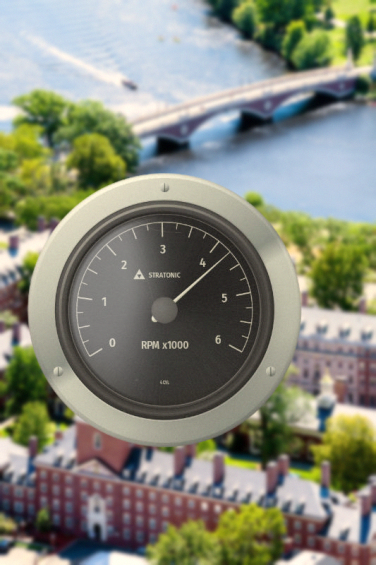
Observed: **4250** rpm
